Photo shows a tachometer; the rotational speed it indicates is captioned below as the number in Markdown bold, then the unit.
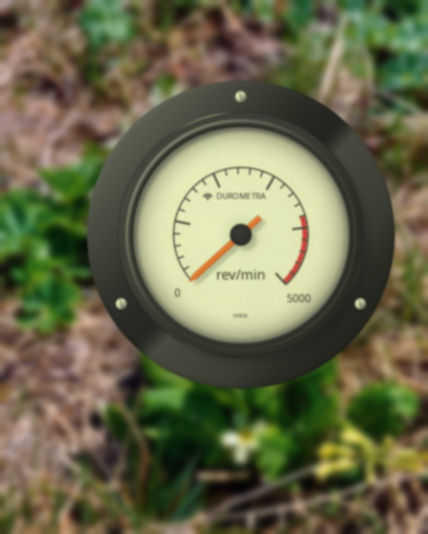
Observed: **0** rpm
